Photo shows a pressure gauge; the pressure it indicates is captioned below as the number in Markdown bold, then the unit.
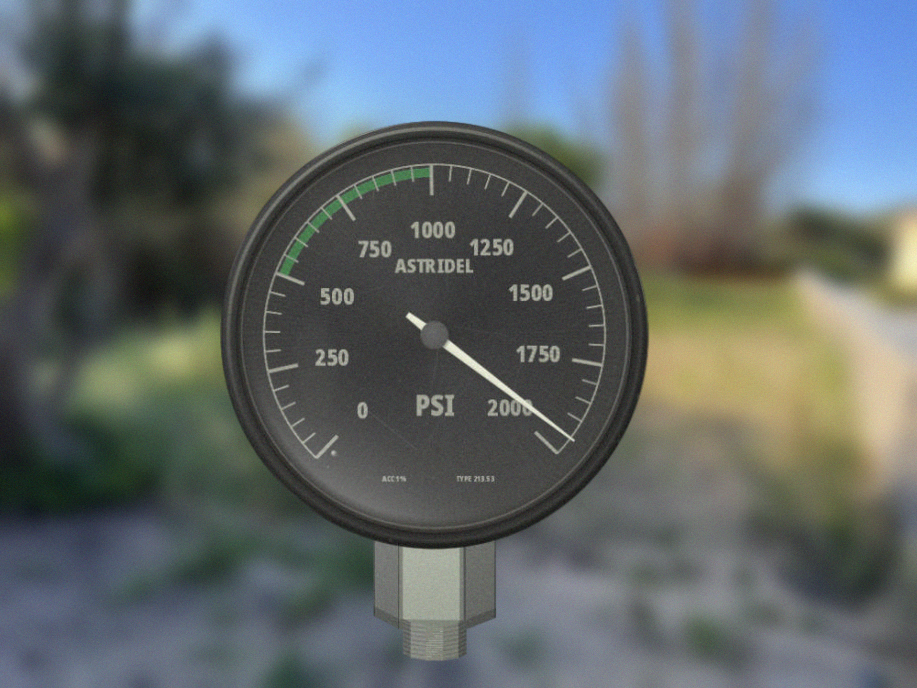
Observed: **1950** psi
